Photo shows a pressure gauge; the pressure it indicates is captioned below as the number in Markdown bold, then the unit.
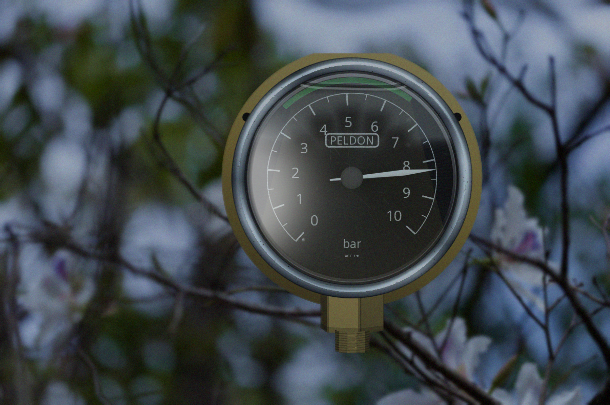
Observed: **8.25** bar
